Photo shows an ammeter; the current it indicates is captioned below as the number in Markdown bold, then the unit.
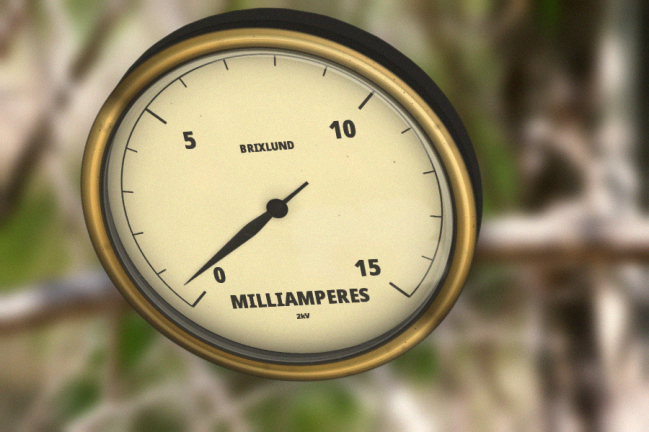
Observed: **0.5** mA
